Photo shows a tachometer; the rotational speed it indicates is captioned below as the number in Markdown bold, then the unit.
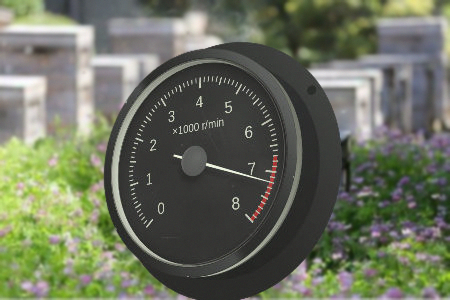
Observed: **7200** rpm
